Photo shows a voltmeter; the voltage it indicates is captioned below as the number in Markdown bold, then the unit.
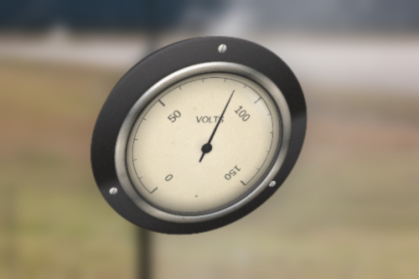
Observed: **85** V
